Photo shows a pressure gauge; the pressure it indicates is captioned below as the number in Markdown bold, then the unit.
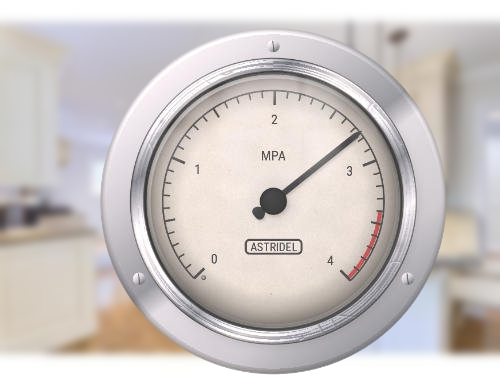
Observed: **2.75** MPa
